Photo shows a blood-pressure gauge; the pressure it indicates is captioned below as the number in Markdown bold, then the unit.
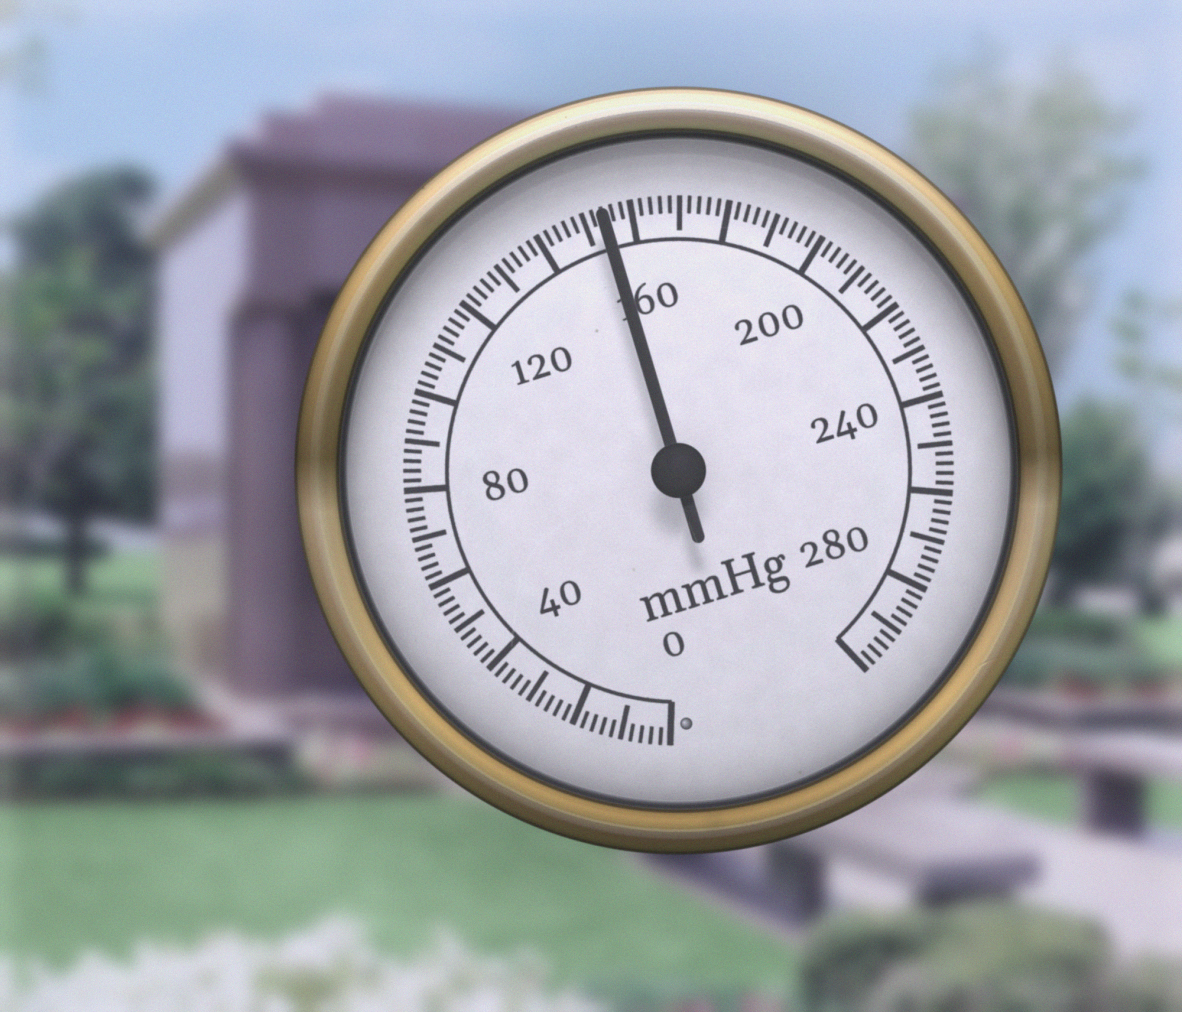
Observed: **154** mmHg
